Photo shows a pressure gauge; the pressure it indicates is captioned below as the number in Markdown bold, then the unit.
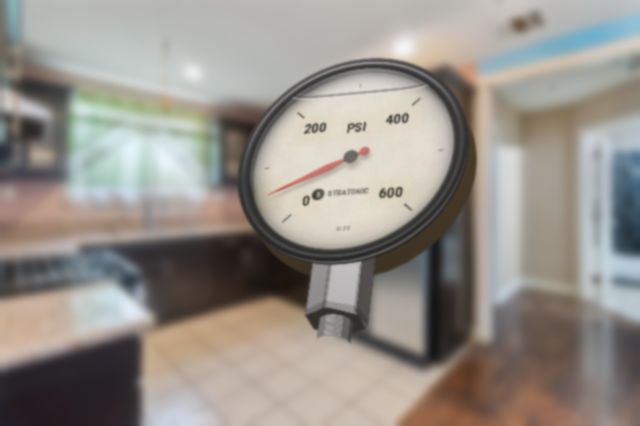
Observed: **50** psi
